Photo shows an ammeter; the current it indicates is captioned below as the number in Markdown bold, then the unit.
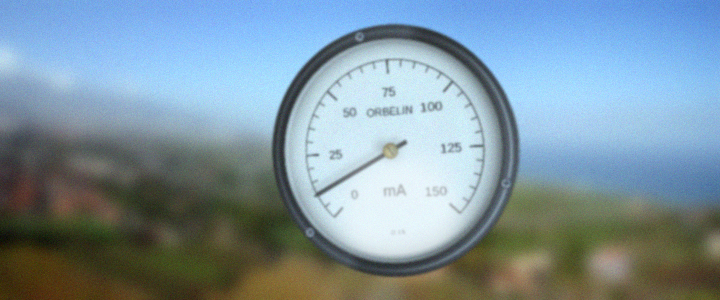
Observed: **10** mA
